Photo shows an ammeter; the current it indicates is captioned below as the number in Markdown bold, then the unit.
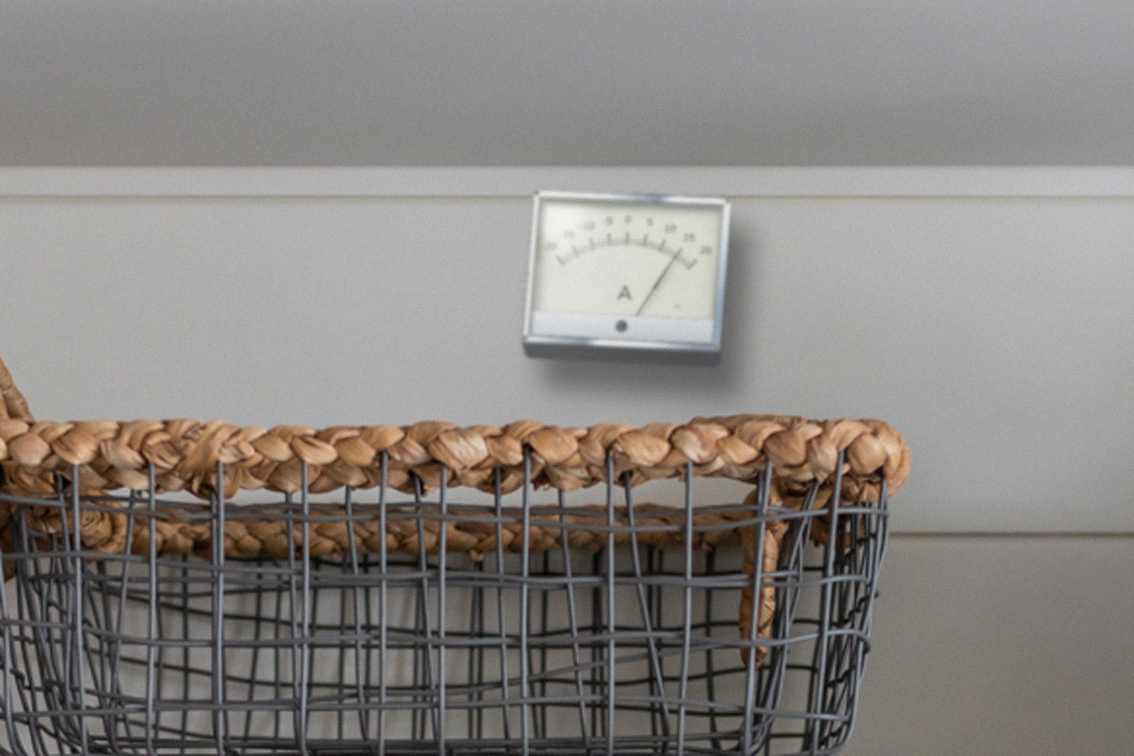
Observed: **15** A
